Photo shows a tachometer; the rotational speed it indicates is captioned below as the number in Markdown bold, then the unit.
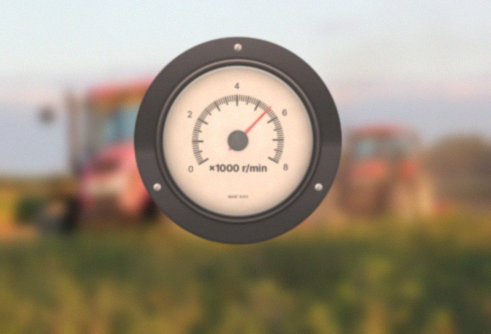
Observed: **5500** rpm
